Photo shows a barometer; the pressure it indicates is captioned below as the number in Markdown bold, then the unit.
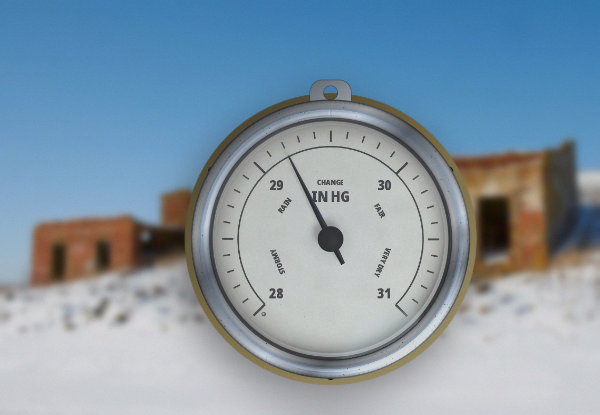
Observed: **29.2** inHg
